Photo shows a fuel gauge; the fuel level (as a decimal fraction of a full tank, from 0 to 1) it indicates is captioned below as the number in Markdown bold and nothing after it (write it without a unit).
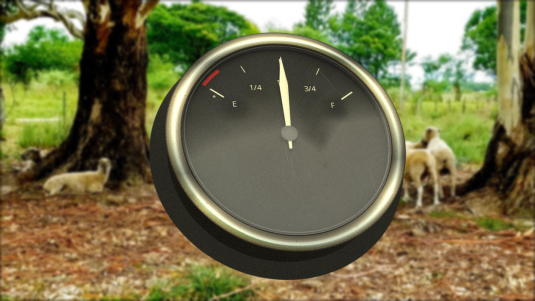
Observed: **0.5**
